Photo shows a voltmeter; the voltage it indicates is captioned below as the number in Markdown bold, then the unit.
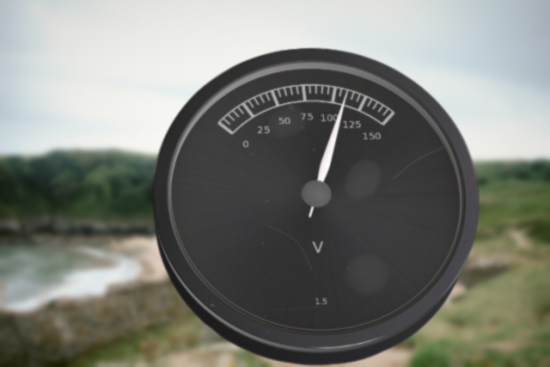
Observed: **110** V
